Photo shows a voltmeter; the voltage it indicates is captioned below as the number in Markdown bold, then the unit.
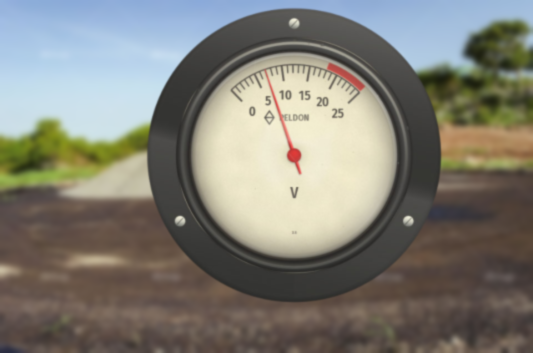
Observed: **7** V
